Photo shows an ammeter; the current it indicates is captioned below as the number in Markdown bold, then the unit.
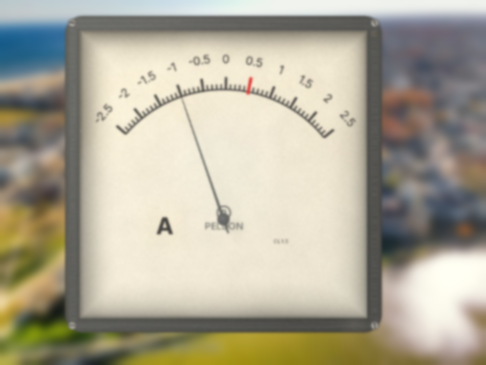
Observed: **-1** A
